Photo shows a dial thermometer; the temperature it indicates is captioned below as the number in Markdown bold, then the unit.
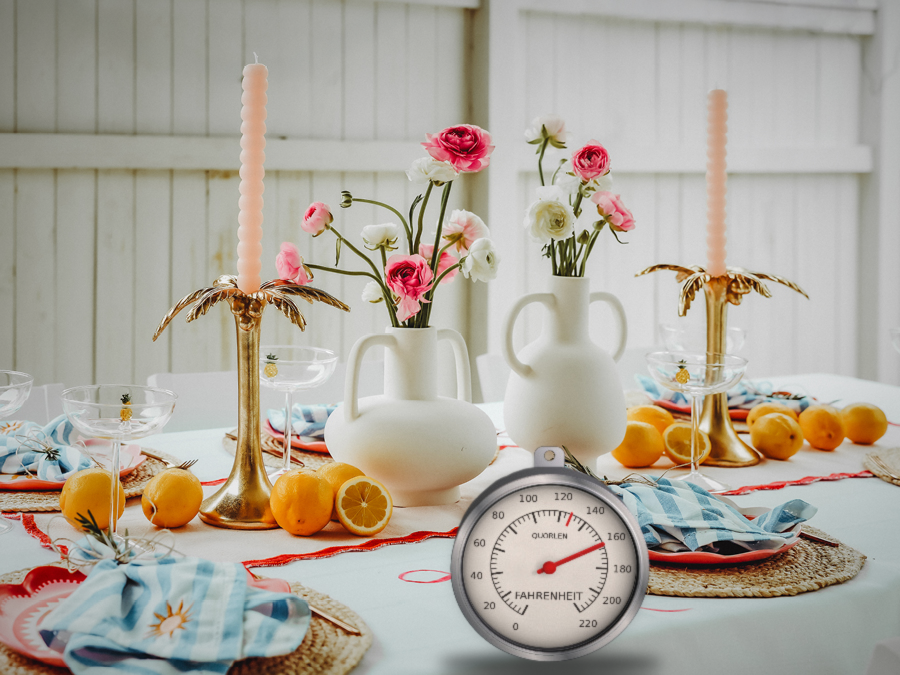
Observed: **160** °F
